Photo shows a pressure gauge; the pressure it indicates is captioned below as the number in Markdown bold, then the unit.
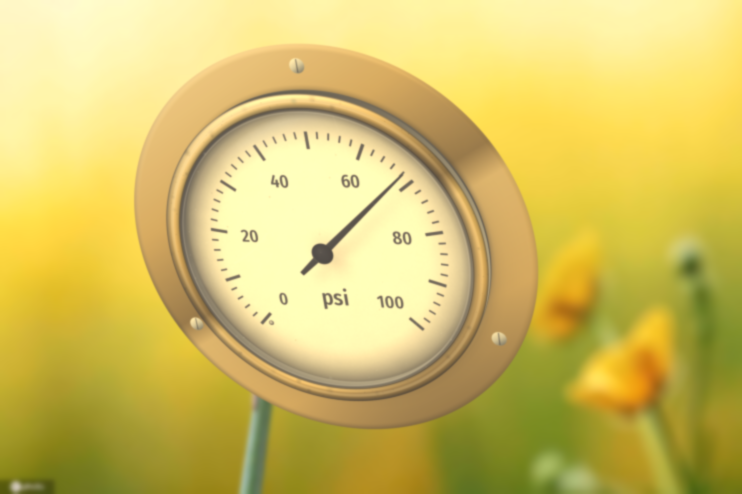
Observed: **68** psi
